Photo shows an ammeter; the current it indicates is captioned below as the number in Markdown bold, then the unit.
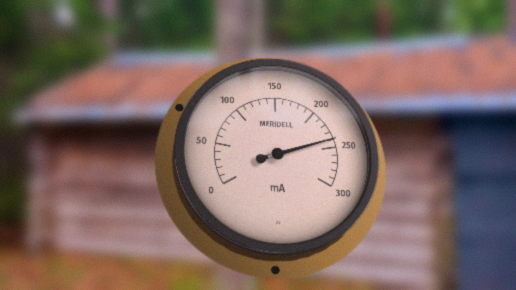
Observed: **240** mA
